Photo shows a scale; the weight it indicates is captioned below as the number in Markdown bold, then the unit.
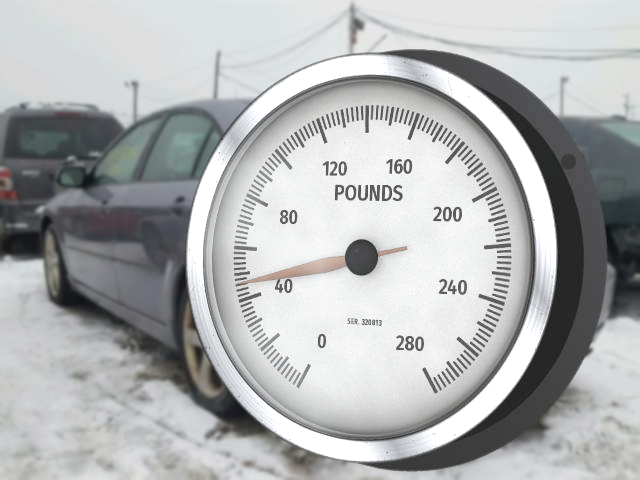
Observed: **46** lb
